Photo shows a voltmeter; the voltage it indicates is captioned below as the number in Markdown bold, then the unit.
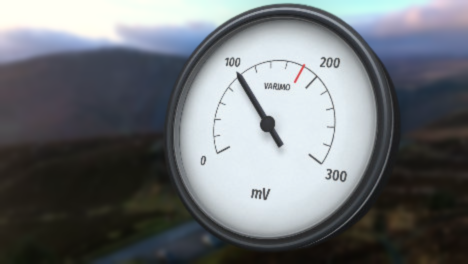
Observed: **100** mV
